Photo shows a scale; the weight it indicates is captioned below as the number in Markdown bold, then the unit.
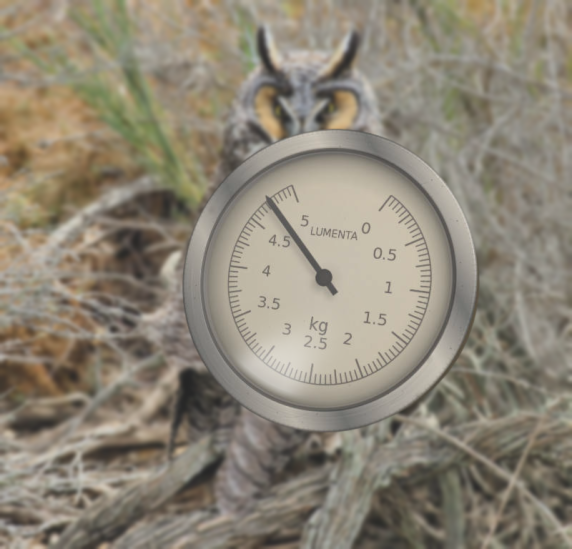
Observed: **4.75** kg
